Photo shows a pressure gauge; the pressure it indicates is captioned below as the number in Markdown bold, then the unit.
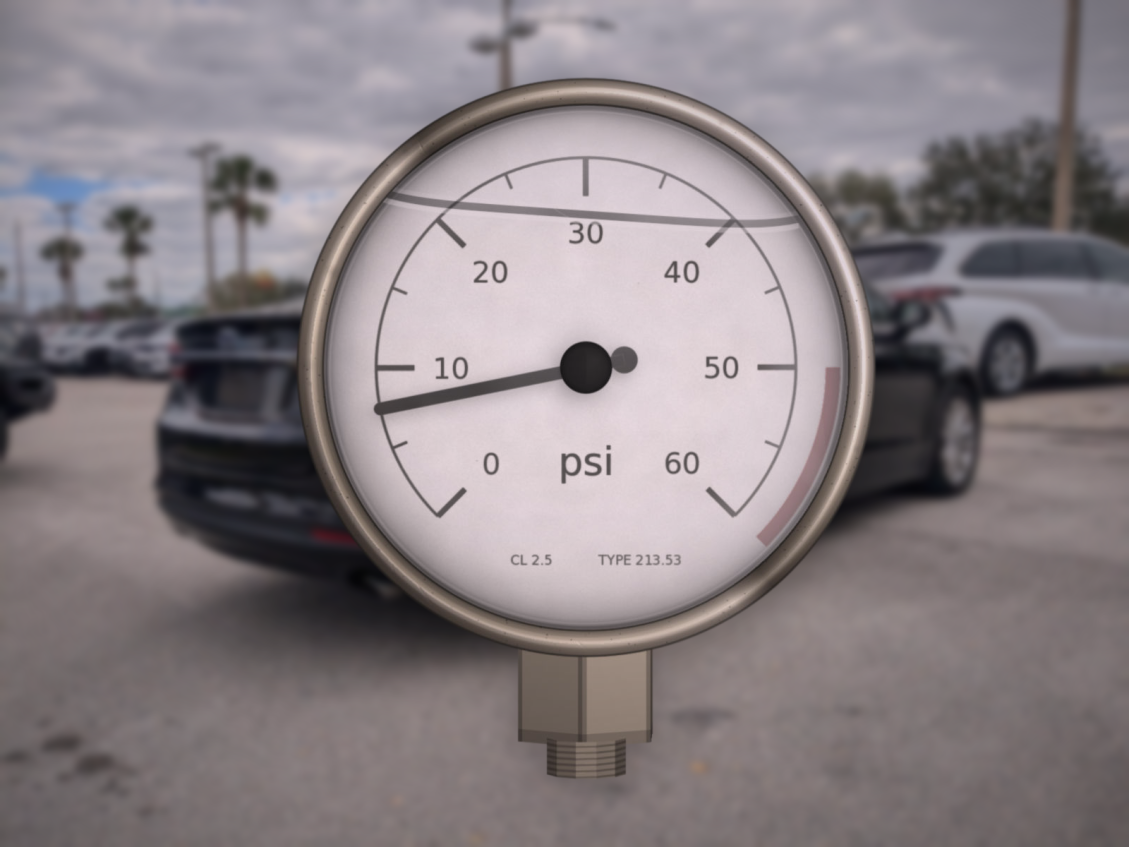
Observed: **7.5** psi
